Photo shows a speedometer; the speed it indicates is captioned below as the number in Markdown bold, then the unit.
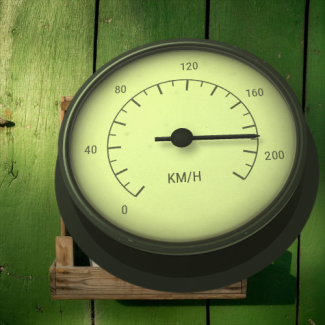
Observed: **190** km/h
